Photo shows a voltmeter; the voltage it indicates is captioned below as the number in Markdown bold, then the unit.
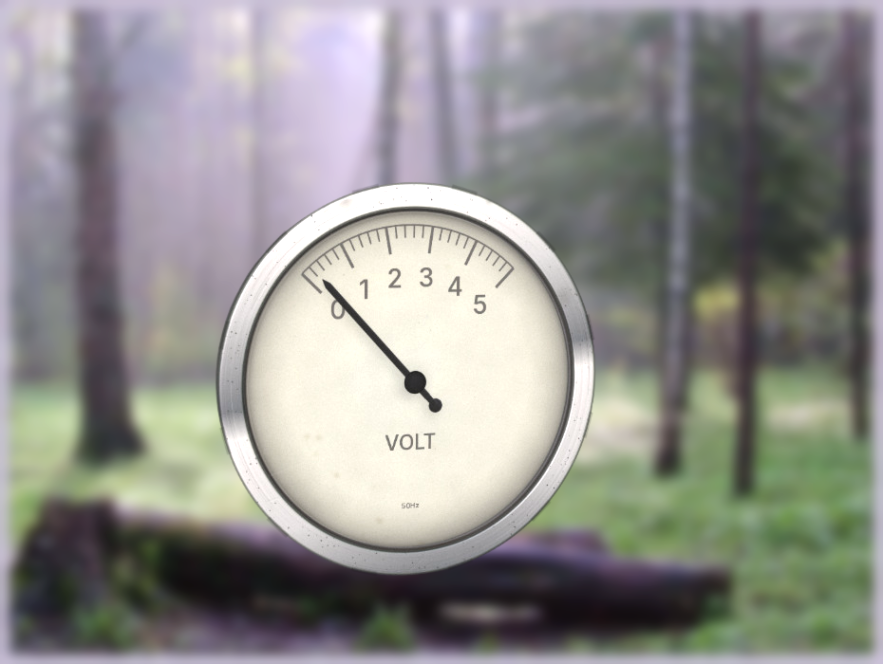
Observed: **0.2** V
